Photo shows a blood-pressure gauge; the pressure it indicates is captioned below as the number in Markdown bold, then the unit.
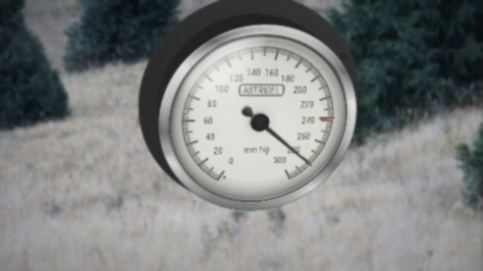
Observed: **280** mmHg
